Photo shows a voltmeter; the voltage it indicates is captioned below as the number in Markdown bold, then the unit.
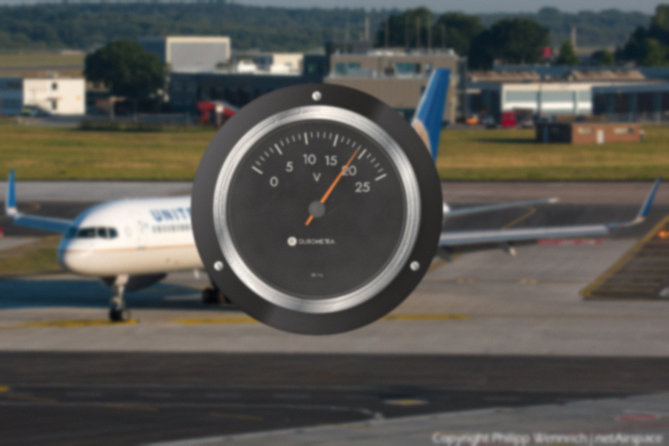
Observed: **19** V
